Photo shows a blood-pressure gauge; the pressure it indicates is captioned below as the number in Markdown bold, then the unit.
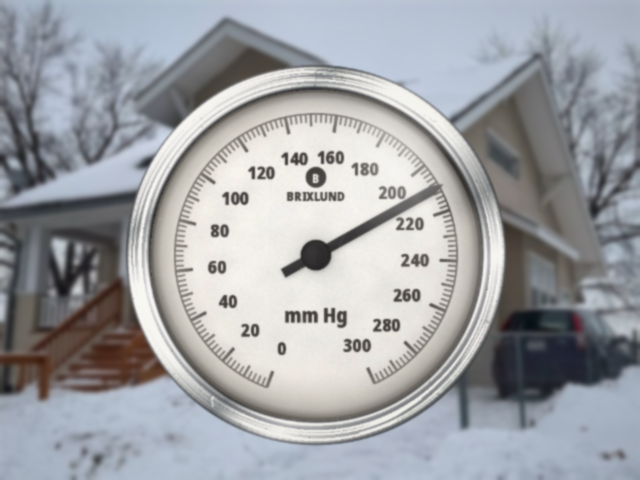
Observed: **210** mmHg
